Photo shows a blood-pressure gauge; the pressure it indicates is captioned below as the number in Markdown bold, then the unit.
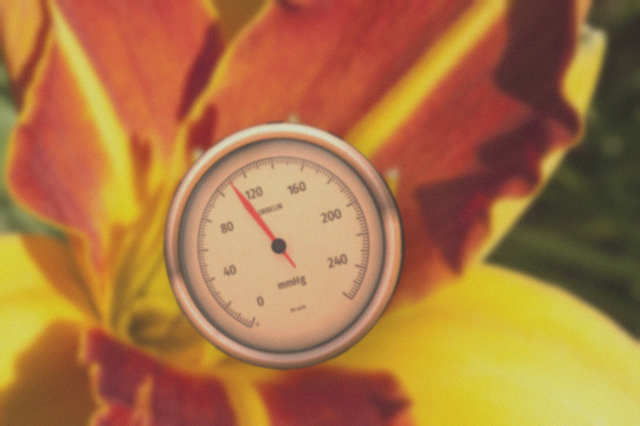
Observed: **110** mmHg
